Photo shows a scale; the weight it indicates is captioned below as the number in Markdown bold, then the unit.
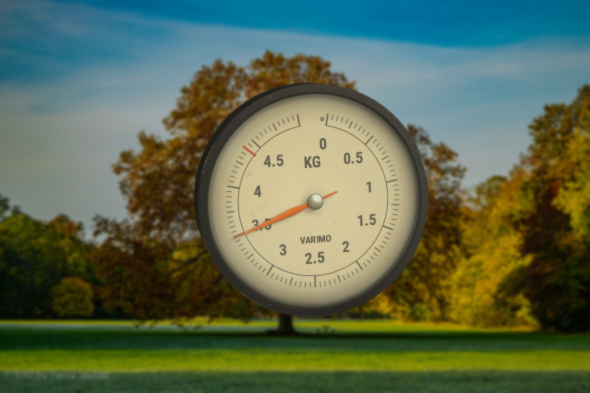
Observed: **3.5** kg
